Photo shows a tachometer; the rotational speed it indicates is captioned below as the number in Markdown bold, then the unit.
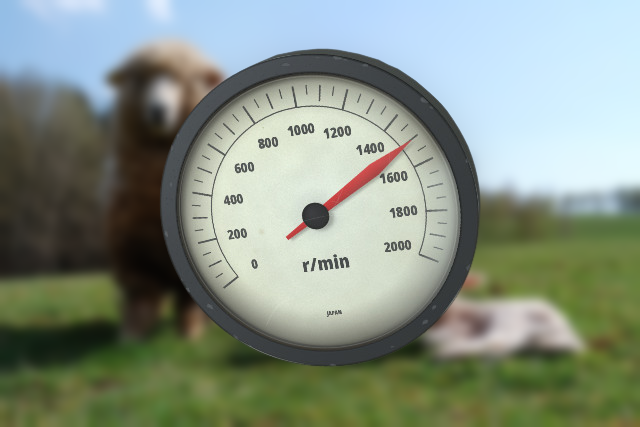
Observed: **1500** rpm
